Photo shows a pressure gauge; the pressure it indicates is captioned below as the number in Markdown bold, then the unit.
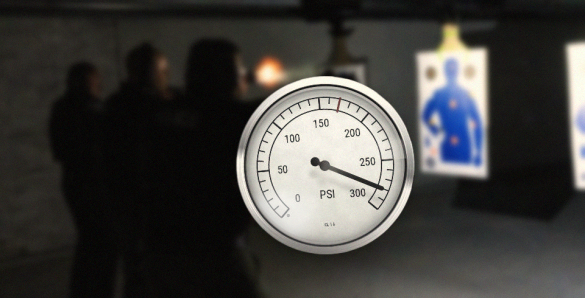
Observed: **280** psi
